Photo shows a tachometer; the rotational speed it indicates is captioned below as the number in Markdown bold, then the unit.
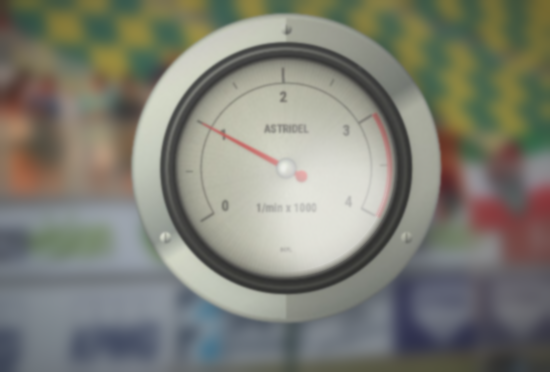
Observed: **1000** rpm
